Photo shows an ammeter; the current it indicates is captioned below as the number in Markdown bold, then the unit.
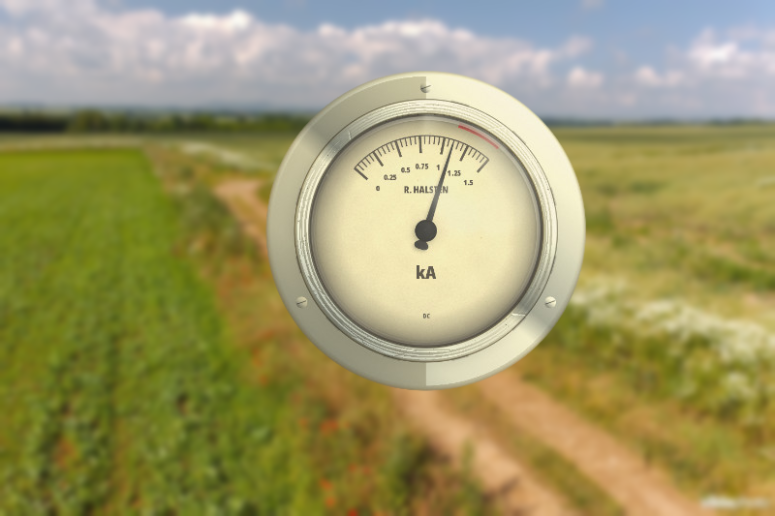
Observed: **1.1** kA
